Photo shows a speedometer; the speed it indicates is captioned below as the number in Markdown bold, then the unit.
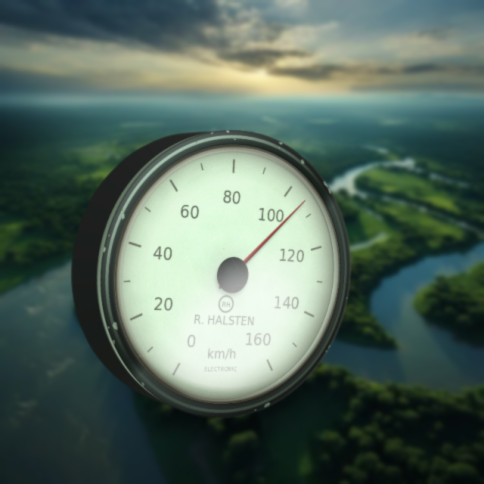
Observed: **105** km/h
